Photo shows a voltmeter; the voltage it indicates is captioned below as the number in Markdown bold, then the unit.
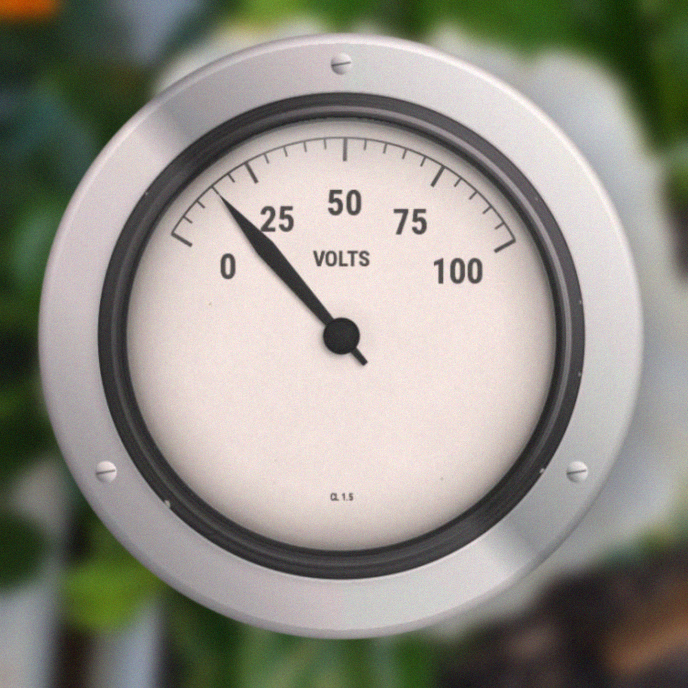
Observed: **15** V
